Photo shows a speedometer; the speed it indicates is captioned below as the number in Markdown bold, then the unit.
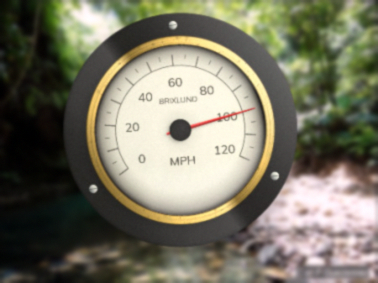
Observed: **100** mph
